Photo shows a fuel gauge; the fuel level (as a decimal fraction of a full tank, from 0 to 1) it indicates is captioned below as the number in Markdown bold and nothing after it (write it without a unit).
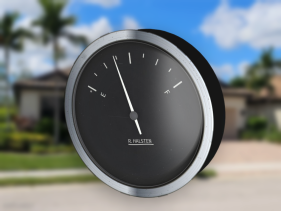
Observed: **0.375**
